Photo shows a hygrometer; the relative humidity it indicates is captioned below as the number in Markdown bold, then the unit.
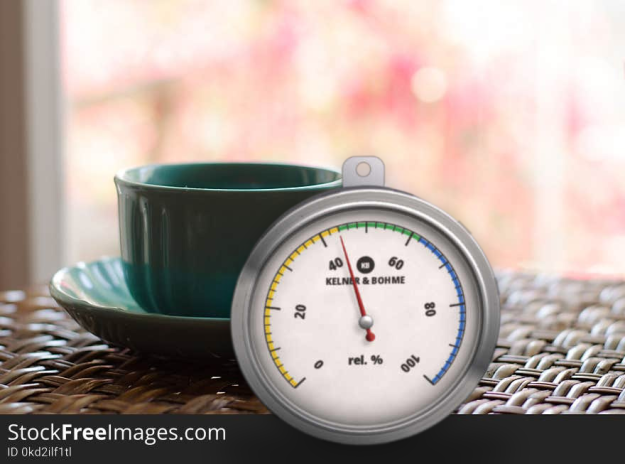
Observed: **44** %
